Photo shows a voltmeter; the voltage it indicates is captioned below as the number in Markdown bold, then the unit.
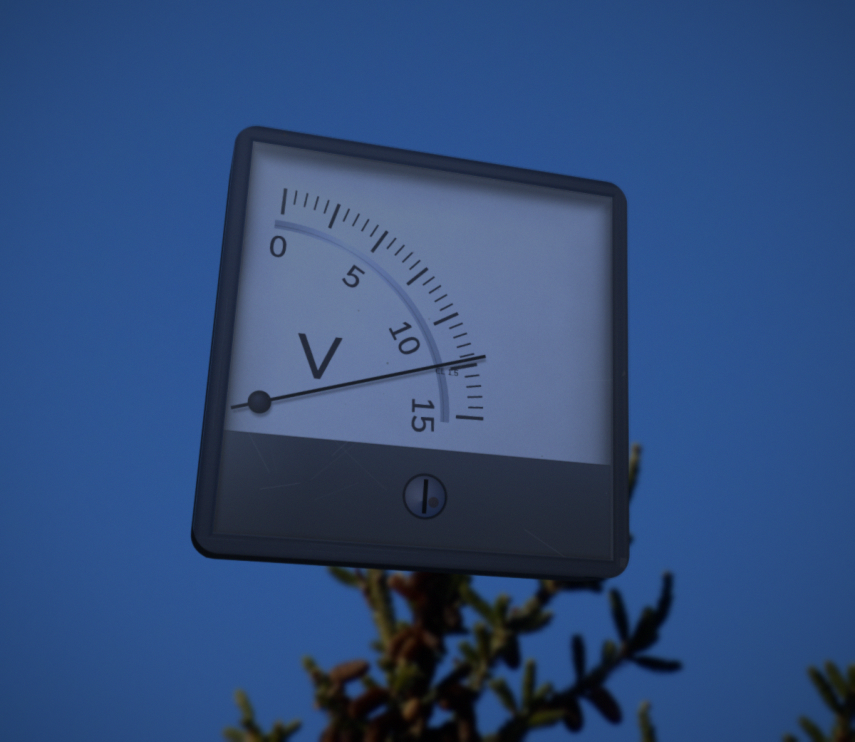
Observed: **12.25** V
